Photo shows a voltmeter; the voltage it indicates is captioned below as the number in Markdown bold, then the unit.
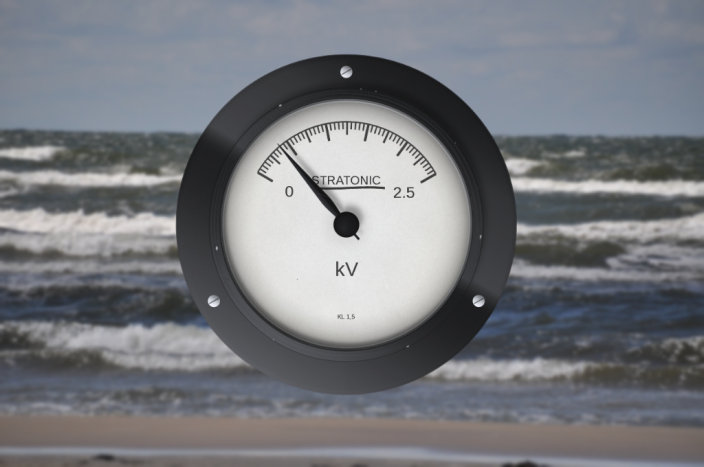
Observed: **0.4** kV
